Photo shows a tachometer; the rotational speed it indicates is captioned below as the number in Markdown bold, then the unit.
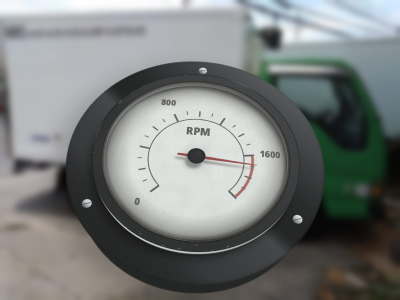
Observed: **1700** rpm
